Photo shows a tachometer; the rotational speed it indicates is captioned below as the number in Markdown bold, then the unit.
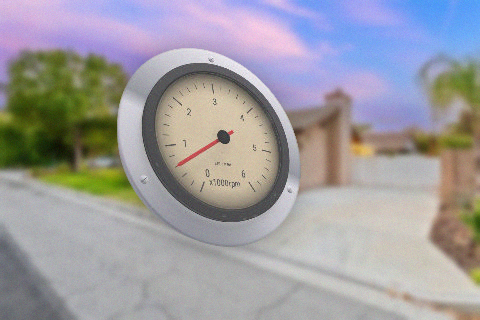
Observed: **600** rpm
